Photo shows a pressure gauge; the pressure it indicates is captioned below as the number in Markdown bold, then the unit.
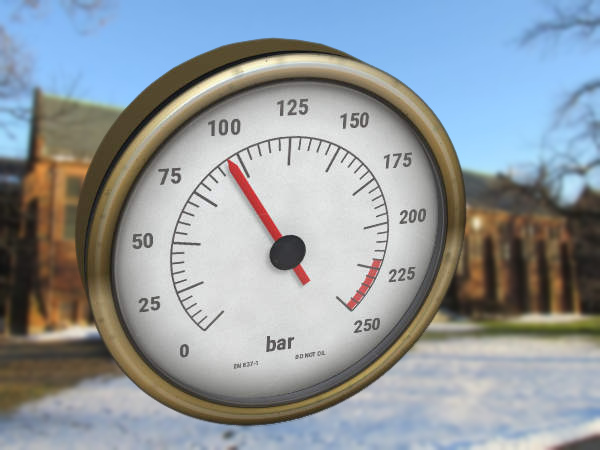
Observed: **95** bar
